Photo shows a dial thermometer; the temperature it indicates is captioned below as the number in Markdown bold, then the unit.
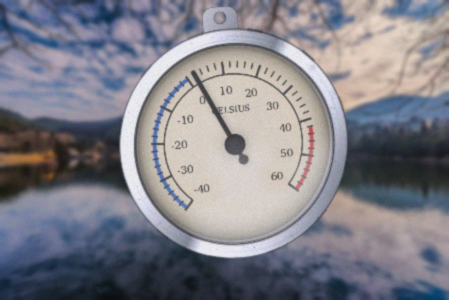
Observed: **2** °C
